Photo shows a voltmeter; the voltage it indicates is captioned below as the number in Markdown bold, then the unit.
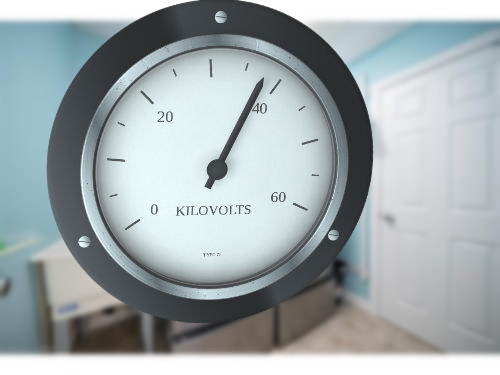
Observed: **37.5** kV
